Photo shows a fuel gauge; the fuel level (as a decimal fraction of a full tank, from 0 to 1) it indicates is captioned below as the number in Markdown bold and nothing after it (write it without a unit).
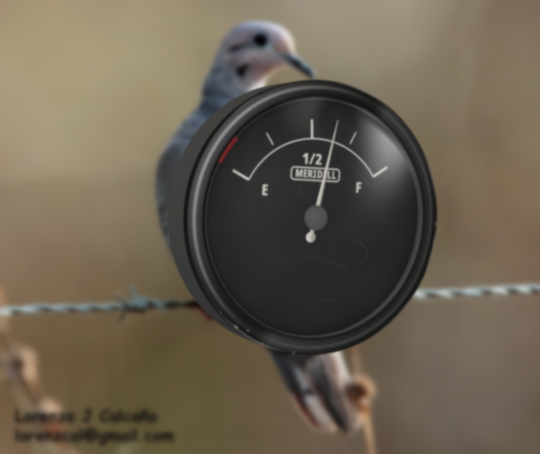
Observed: **0.625**
